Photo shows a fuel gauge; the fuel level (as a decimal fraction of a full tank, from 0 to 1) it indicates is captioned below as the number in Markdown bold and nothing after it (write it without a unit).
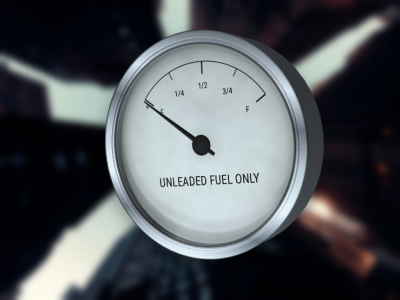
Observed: **0**
